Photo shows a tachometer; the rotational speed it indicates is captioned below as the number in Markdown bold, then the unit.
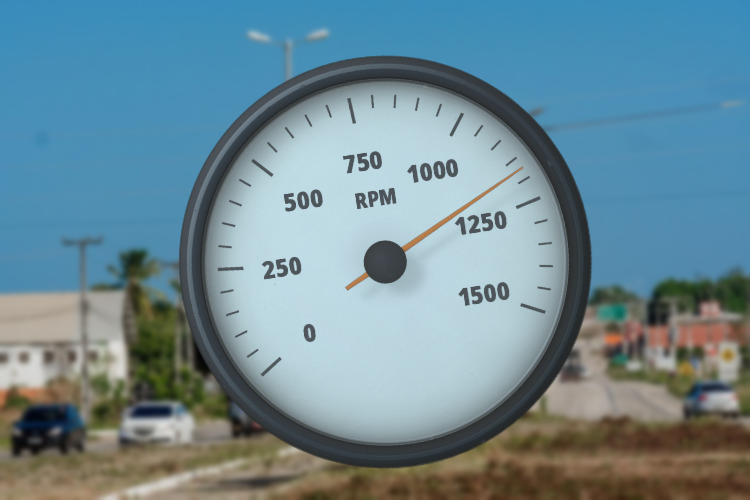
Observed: **1175** rpm
